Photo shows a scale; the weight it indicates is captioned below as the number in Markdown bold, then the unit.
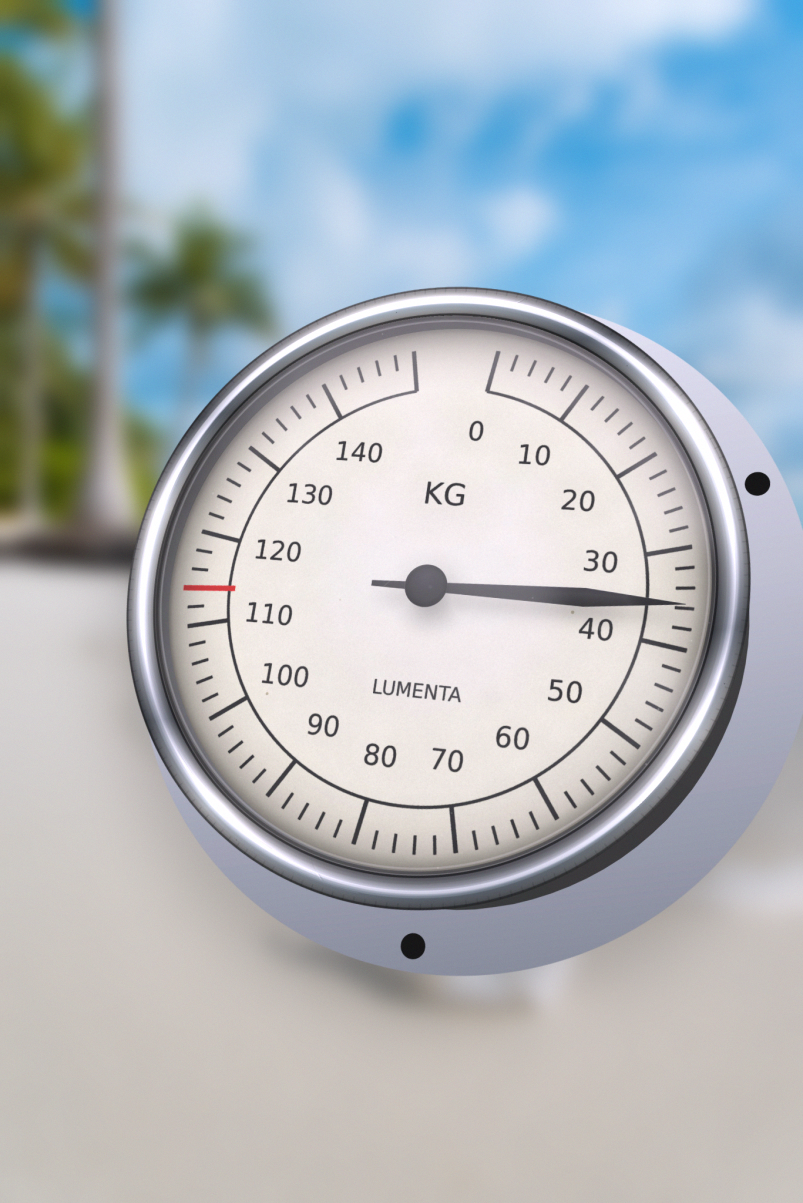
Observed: **36** kg
